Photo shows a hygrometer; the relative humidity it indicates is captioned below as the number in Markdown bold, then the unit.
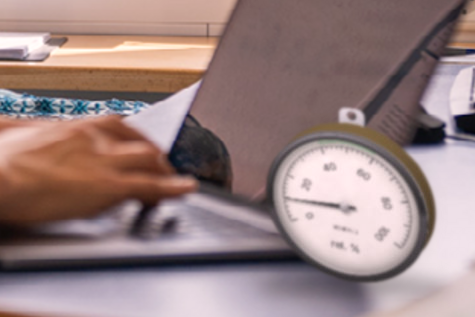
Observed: **10** %
